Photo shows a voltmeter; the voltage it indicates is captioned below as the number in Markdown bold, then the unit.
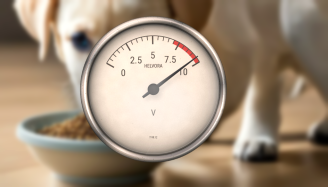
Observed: **9.5** V
